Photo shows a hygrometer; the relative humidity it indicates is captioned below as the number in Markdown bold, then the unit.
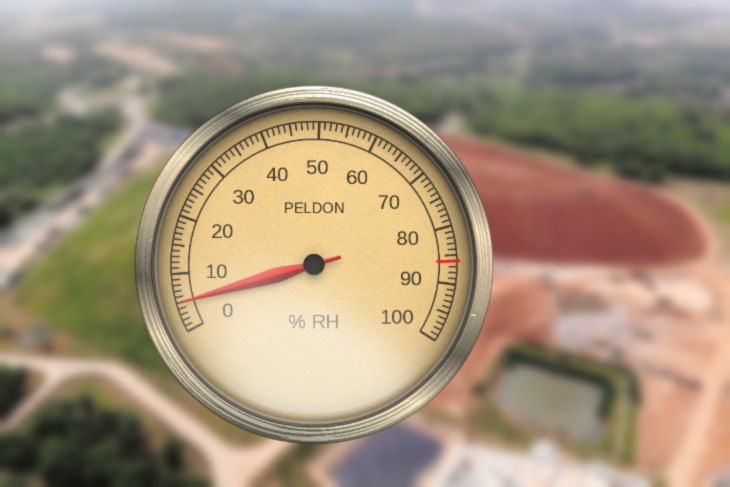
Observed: **5** %
